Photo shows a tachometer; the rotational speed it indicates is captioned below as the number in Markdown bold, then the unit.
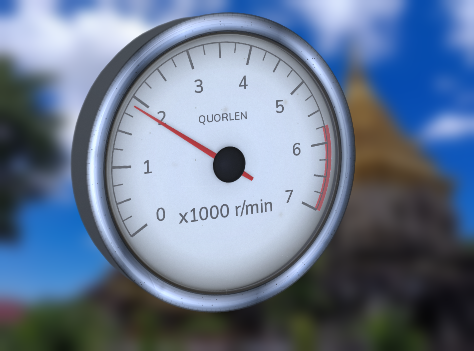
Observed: **1875** rpm
